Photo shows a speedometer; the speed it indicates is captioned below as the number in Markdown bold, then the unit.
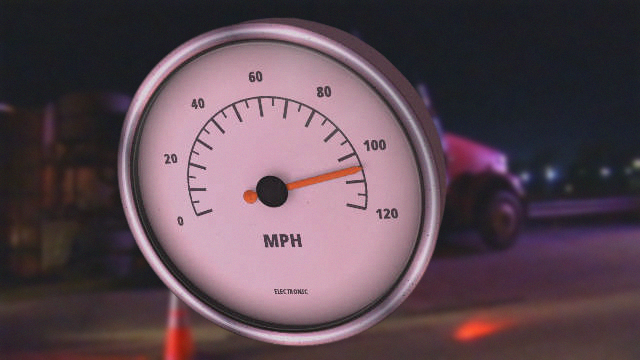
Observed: **105** mph
